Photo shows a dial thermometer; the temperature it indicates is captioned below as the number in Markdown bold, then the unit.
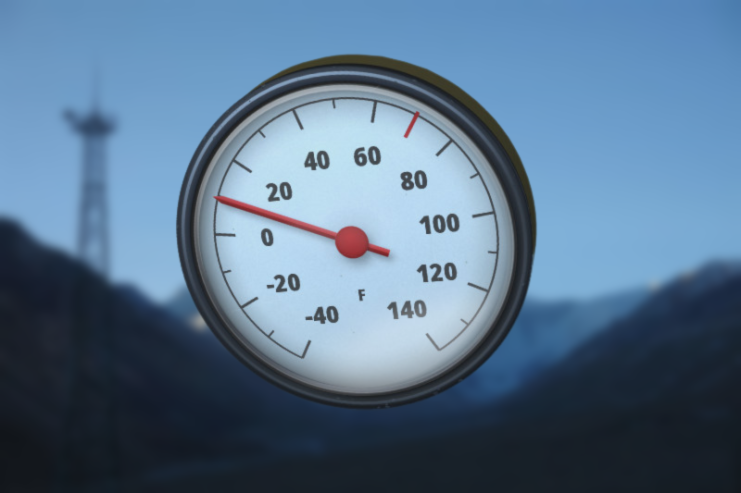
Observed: **10** °F
